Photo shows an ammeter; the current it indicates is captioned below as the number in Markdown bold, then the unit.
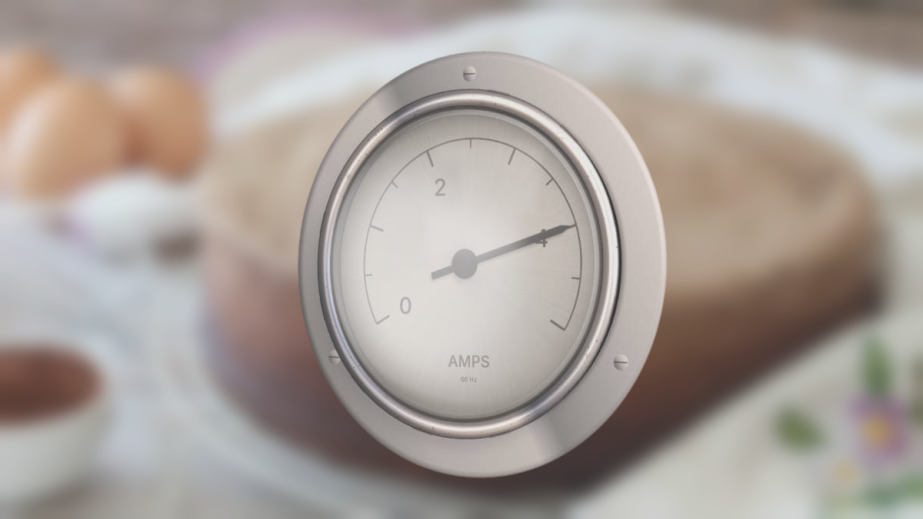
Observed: **4** A
